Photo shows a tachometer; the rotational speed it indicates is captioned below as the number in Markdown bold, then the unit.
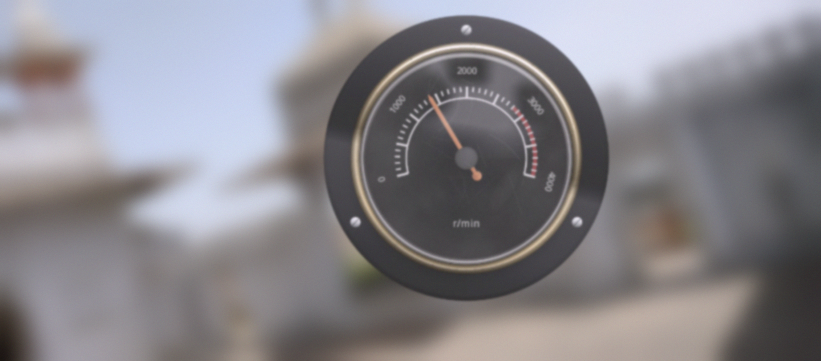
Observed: **1400** rpm
